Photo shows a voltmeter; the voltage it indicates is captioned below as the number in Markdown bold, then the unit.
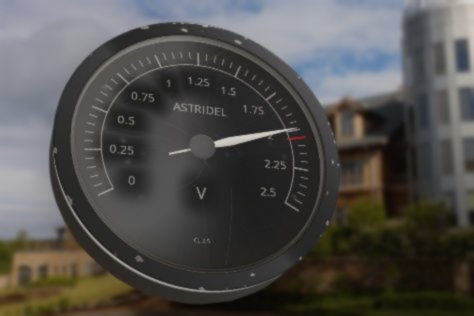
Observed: **2** V
